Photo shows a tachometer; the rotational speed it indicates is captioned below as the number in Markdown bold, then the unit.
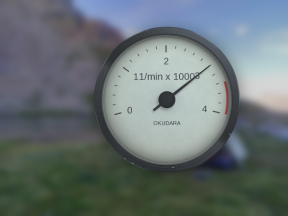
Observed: **3000** rpm
